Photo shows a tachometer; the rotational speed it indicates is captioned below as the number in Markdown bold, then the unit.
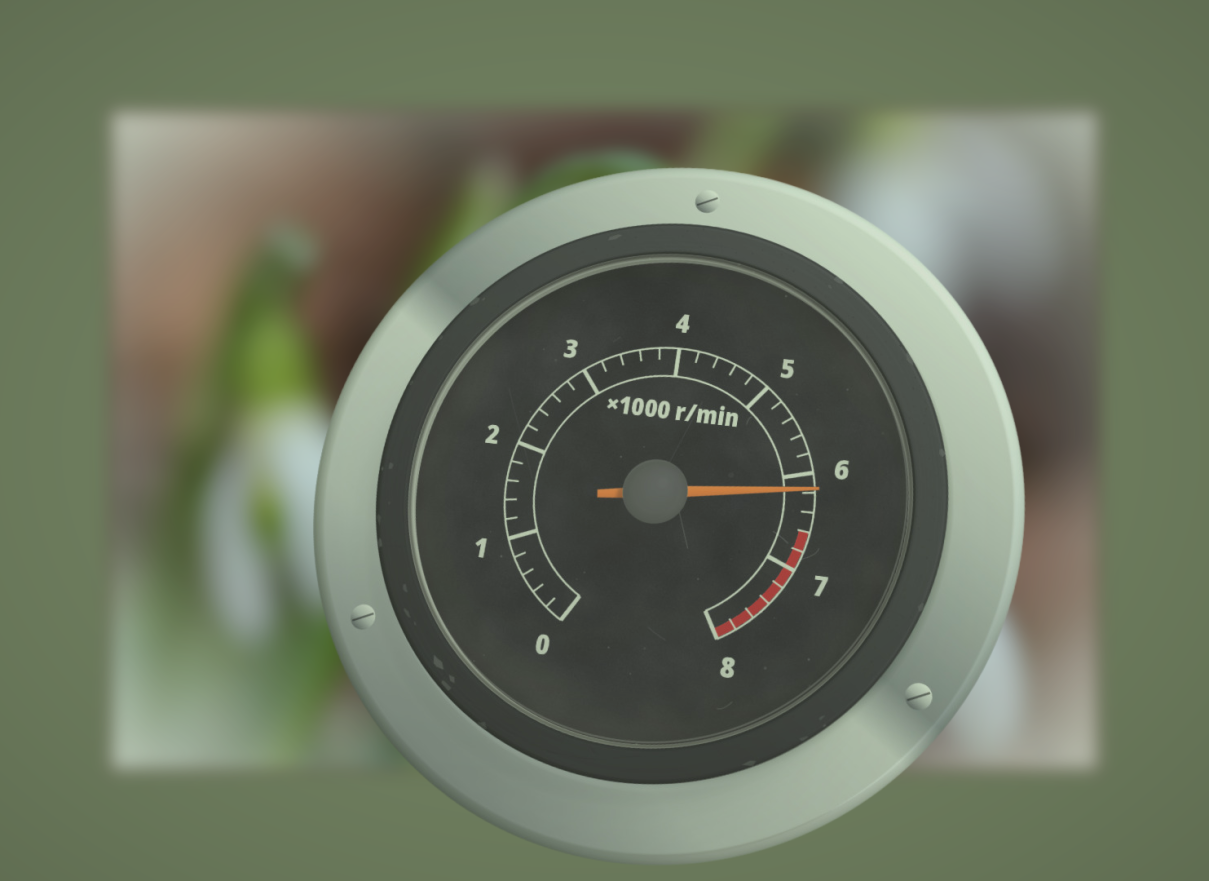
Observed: **6200** rpm
